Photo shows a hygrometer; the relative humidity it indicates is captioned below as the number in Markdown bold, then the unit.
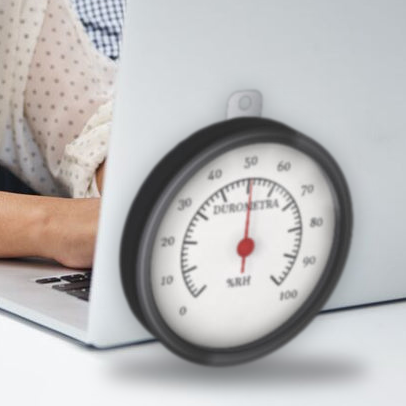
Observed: **50** %
